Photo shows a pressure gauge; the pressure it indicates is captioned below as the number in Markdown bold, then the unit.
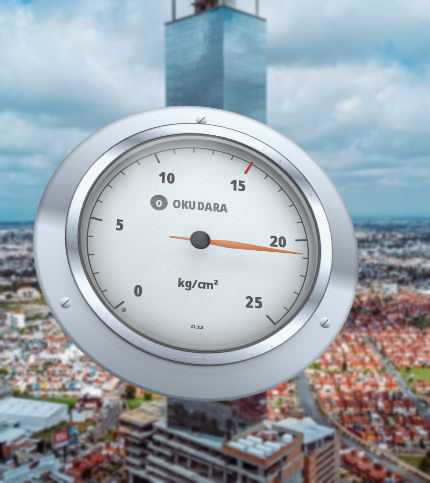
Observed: **21** kg/cm²
